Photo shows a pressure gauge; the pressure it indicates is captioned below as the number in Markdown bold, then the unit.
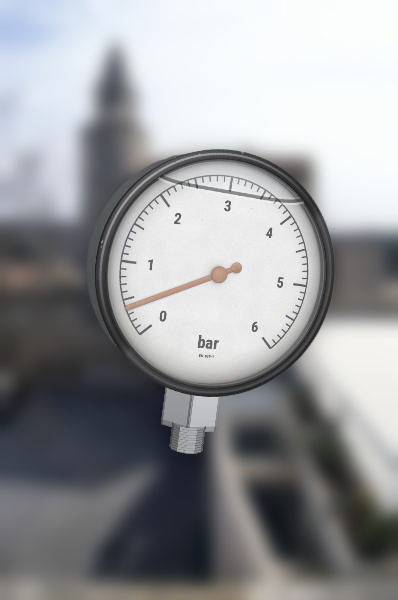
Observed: **0.4** bar
